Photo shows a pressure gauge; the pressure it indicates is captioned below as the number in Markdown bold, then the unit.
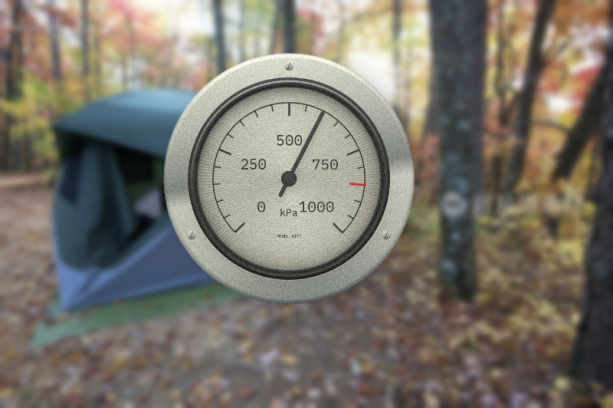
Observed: **600** kPa
